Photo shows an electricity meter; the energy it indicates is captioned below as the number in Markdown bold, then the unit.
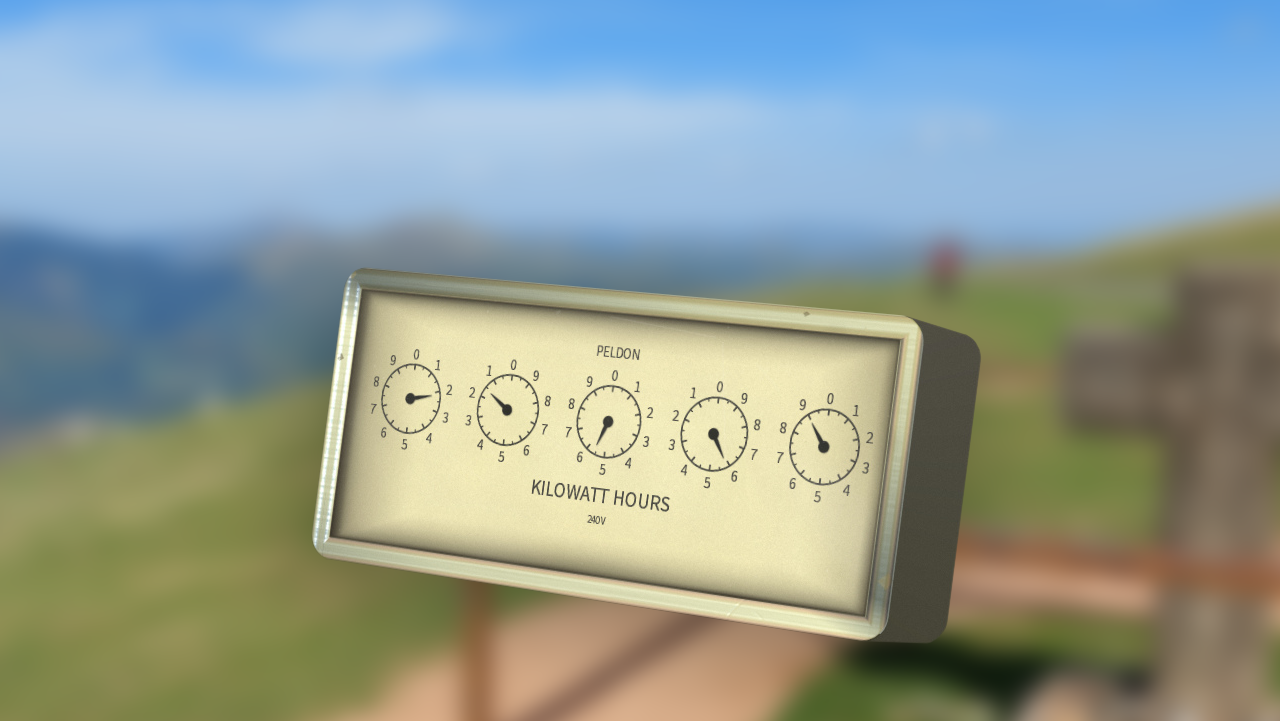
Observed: **21559** kWh
